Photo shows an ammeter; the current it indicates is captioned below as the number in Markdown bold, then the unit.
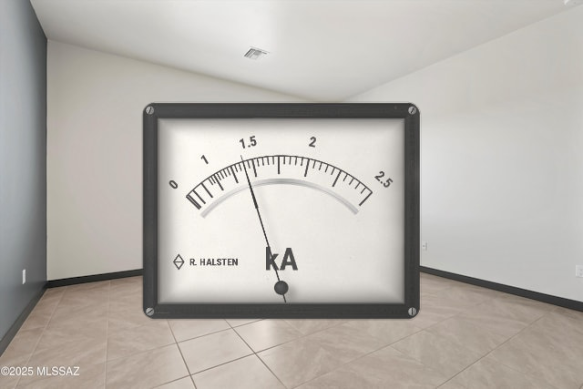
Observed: **1.4** kA
